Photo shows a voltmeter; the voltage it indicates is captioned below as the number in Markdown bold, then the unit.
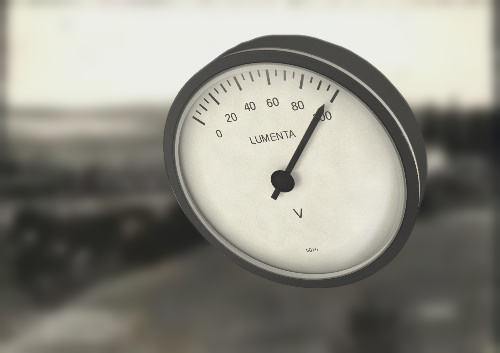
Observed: **97.5** V
